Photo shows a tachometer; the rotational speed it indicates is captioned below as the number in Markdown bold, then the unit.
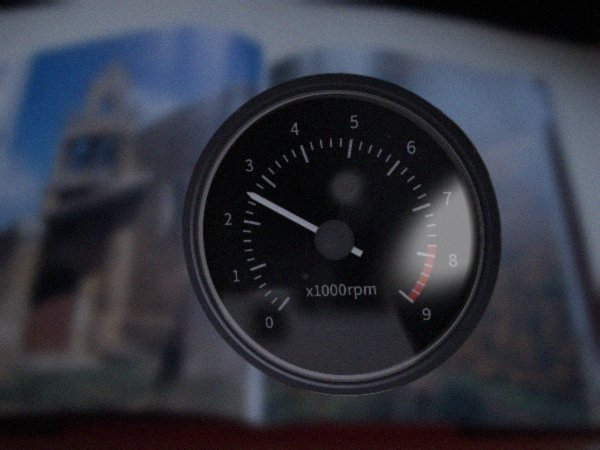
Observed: **2600** rpm
